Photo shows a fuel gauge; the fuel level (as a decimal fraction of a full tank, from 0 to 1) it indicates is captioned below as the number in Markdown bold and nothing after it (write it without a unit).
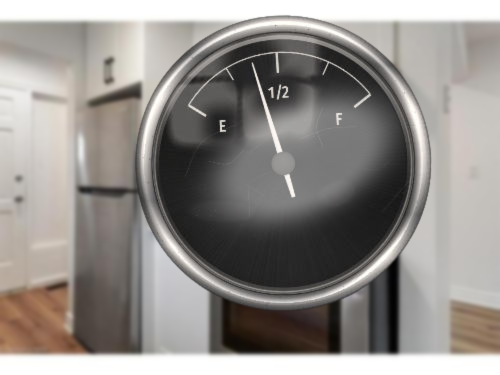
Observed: **0.375**
